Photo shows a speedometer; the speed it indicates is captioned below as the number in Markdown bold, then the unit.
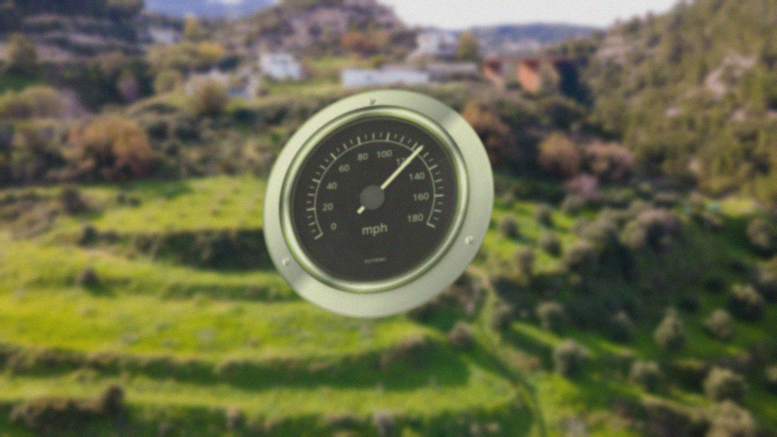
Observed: **125** mph
